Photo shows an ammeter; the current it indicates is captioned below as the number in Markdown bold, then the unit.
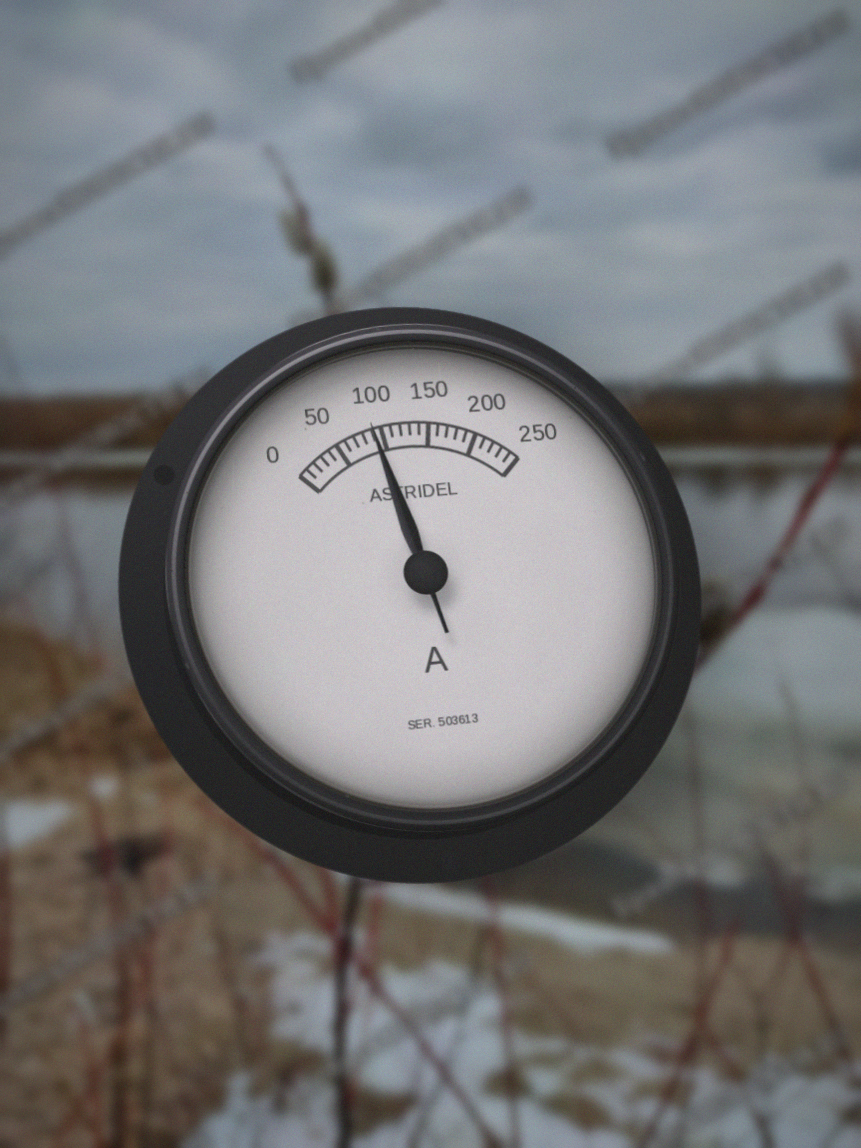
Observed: **90** A
